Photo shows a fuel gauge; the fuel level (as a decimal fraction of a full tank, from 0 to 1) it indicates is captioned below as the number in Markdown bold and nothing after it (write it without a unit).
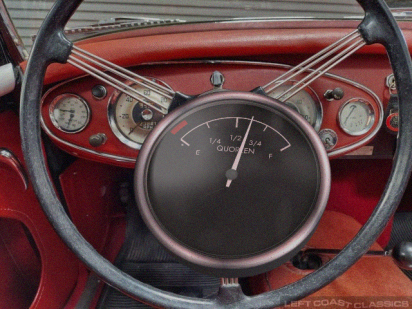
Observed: **0.625**
